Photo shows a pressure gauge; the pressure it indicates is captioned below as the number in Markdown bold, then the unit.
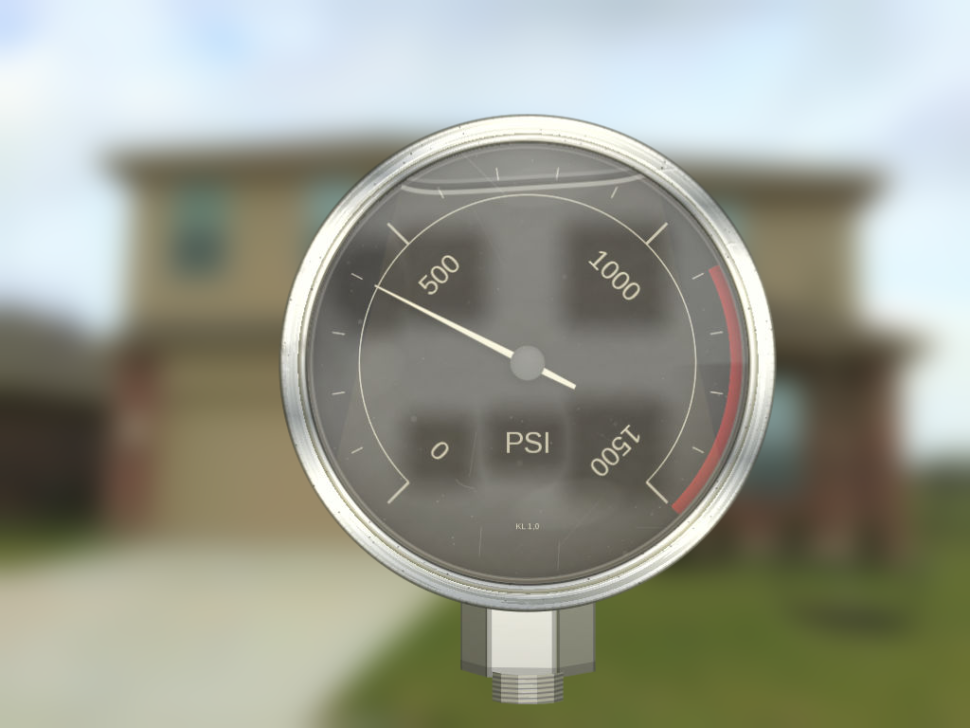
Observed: **400** psi
